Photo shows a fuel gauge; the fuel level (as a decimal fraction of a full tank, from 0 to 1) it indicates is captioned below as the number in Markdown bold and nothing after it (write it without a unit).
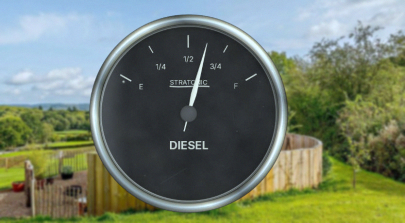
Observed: **0.625**
